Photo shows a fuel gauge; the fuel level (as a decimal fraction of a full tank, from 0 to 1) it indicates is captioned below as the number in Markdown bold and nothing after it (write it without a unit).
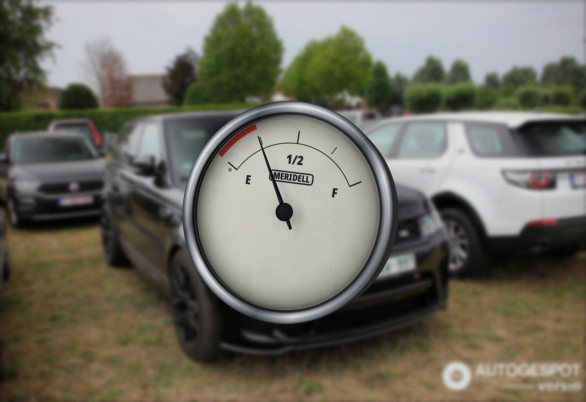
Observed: **0.25**
